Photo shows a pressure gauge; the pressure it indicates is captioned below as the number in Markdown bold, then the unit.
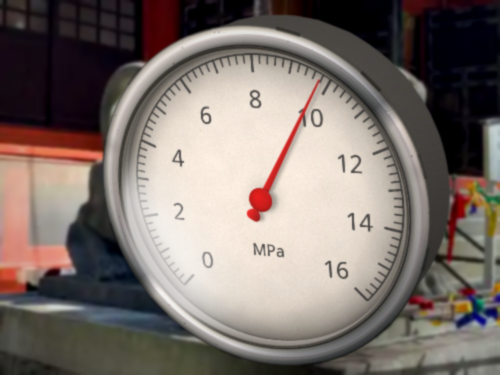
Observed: **9.8** MPa
